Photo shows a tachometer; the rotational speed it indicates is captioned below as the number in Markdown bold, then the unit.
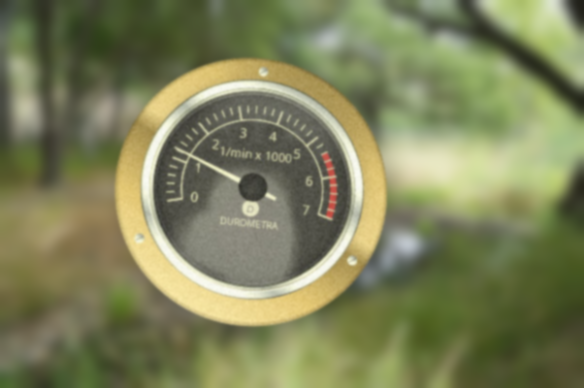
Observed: **1200** rpm
